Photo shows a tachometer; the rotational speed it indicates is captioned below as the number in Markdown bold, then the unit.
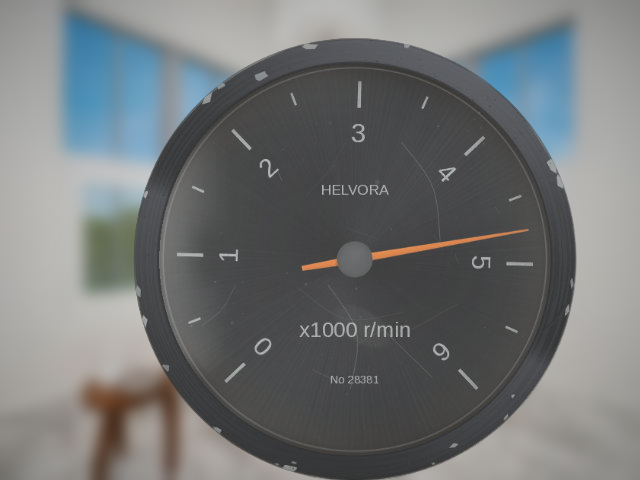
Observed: **4750** rpm
